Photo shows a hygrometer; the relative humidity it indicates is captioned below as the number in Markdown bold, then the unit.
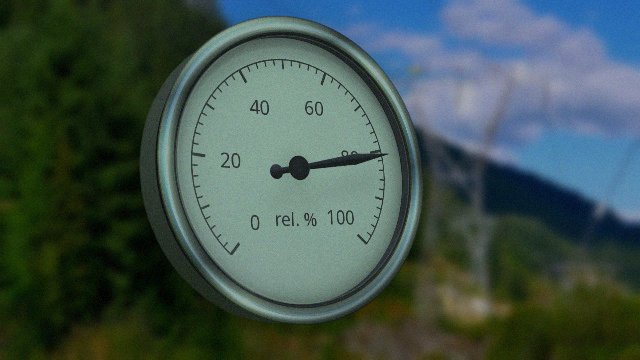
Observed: **81** %
